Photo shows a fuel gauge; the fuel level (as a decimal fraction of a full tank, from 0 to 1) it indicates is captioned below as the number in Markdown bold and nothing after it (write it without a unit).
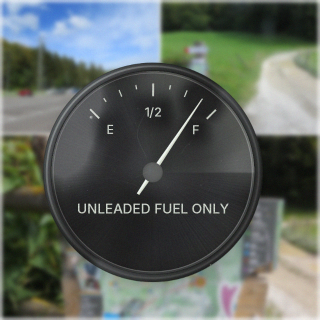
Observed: **0.875**
